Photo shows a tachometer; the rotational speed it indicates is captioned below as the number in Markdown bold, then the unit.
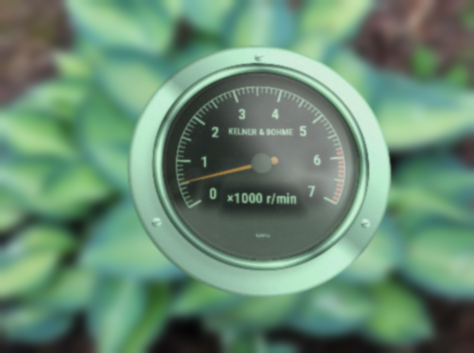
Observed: **500** rpm
